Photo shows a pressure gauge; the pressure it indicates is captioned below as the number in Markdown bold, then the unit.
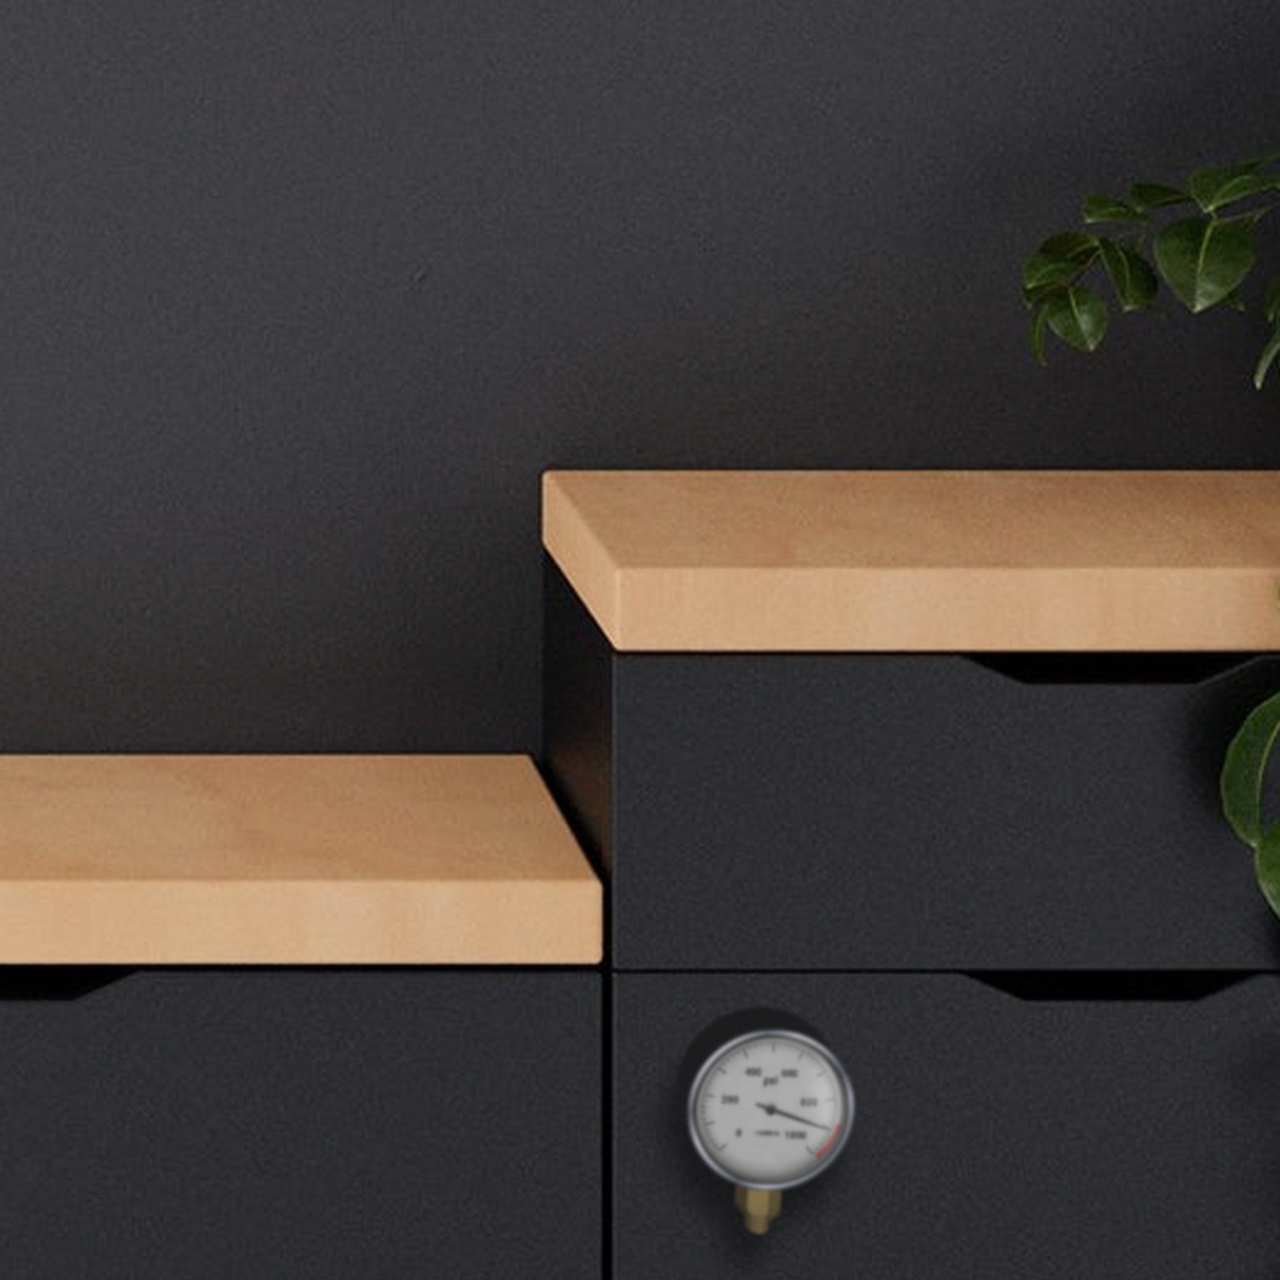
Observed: **900** psi
